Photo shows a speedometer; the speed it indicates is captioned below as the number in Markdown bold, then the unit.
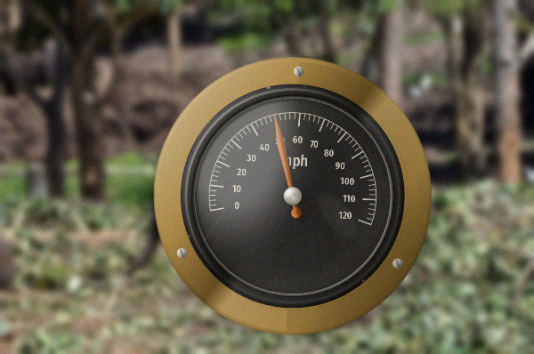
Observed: **50** mph
